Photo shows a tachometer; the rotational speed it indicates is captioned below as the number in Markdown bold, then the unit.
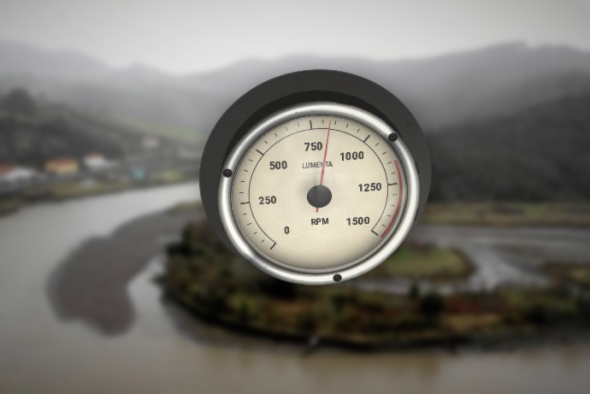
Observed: **825** rpm
